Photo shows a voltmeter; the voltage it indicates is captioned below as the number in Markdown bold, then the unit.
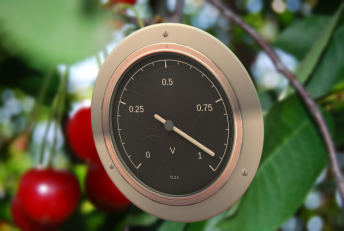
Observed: **0.95** V
